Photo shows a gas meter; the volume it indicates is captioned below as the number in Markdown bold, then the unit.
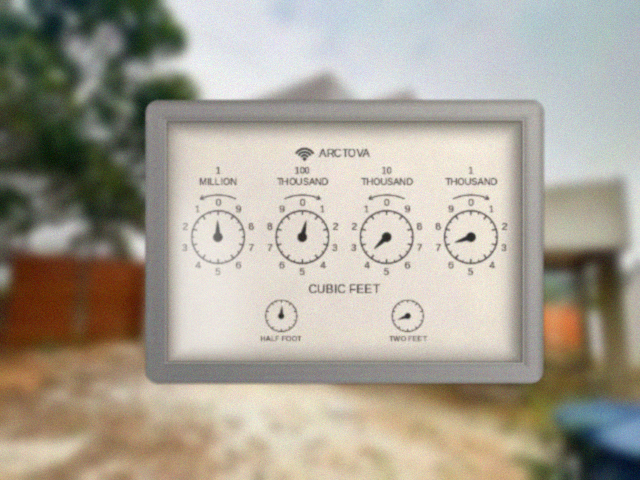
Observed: **3700** ft³
